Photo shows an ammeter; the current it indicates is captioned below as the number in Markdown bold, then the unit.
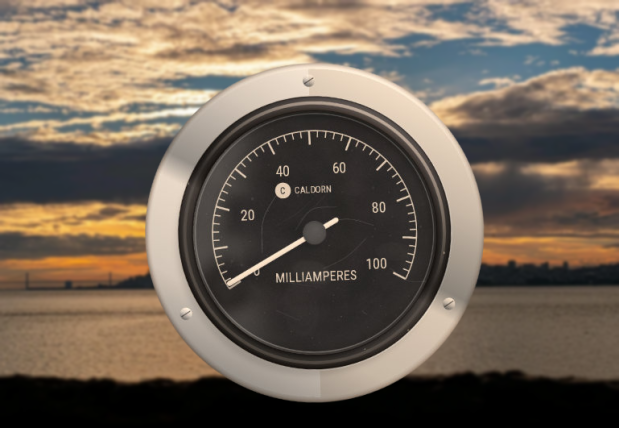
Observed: **1** mA
